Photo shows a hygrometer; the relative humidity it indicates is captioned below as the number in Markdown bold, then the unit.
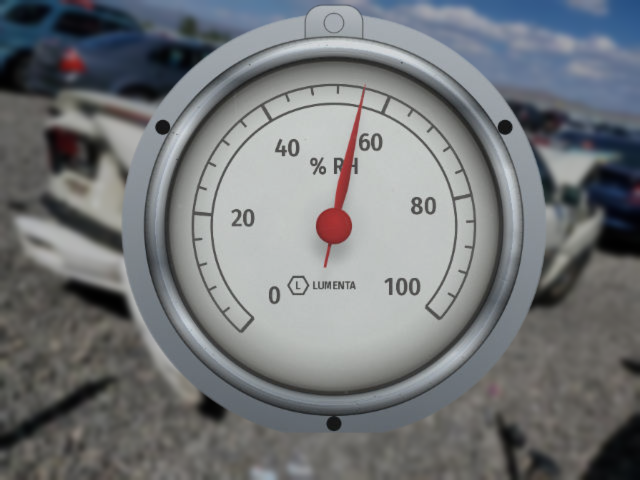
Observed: **56** %
